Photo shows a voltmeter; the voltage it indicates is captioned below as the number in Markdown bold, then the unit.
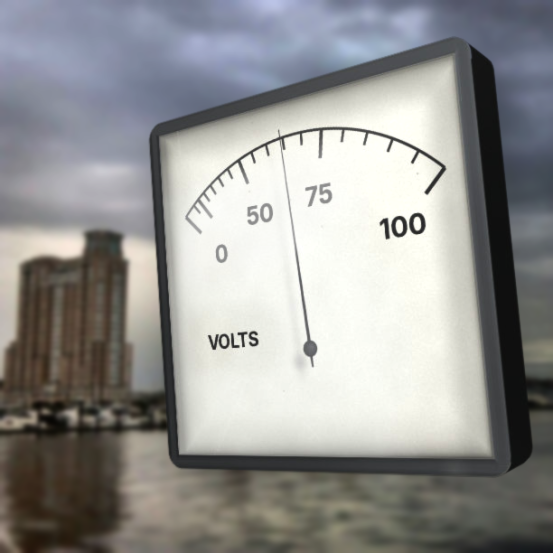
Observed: **65** V
